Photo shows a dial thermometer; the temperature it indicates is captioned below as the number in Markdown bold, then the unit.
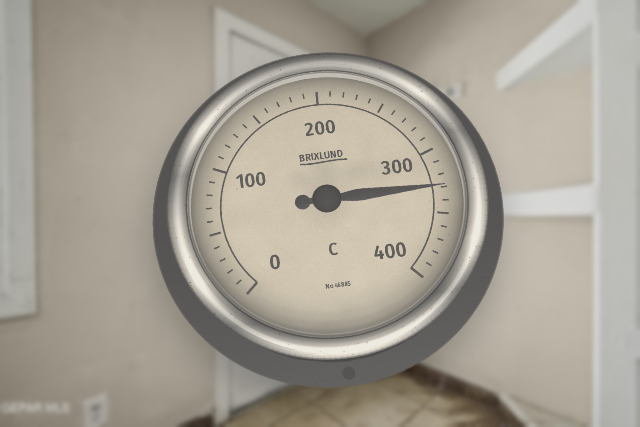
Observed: **330** °C
